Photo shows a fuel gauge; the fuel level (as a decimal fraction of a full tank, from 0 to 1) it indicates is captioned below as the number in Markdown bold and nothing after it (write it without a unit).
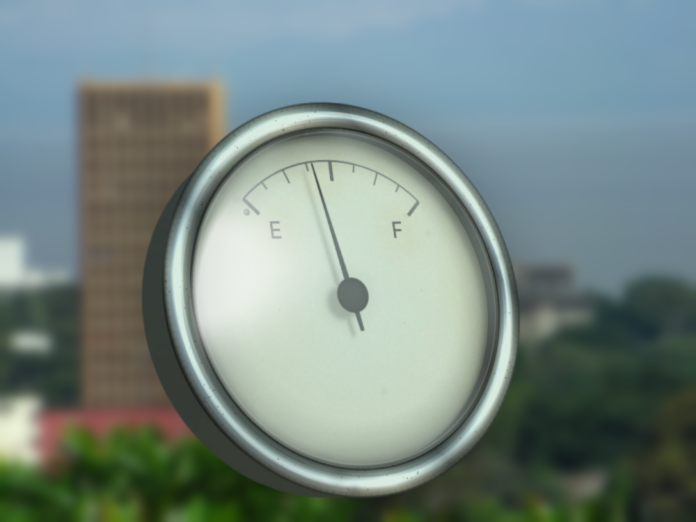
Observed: **0.375**
